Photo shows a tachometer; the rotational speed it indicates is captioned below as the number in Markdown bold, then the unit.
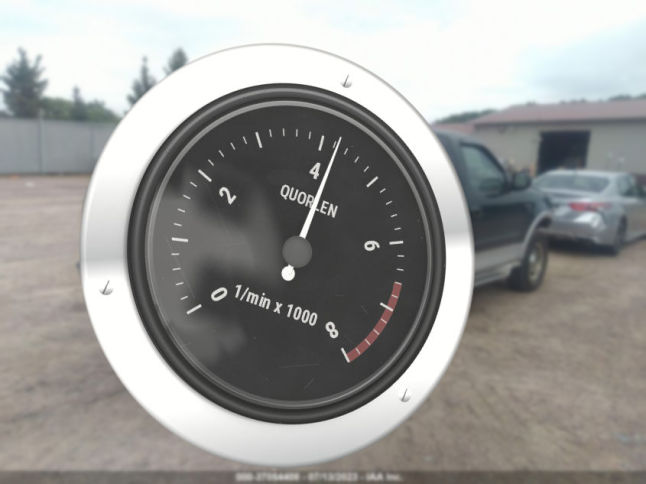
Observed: **4200** rpm
